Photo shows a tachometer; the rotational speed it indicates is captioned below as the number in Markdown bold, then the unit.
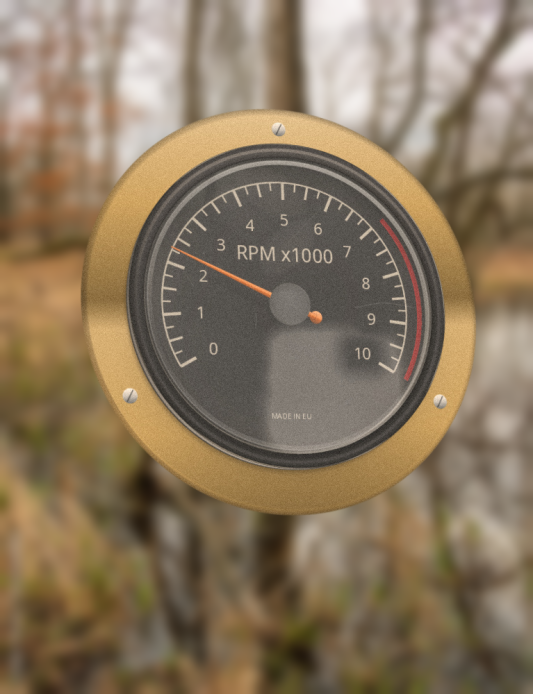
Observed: **2250** rpm
